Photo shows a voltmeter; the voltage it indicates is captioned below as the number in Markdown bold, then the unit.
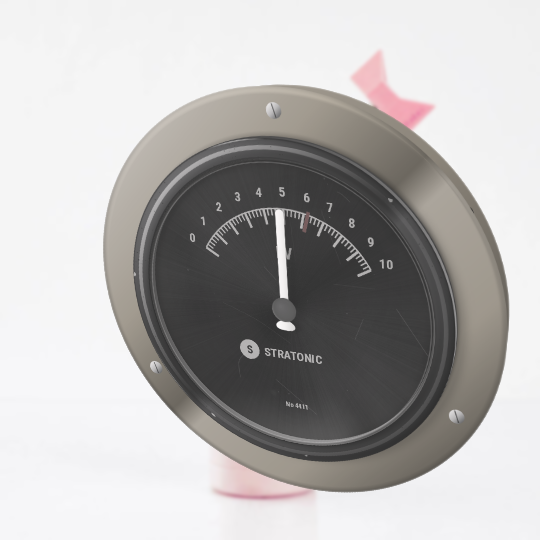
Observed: **5** kV
